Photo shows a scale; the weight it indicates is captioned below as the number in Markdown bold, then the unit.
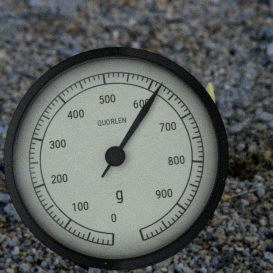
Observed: **620** g
